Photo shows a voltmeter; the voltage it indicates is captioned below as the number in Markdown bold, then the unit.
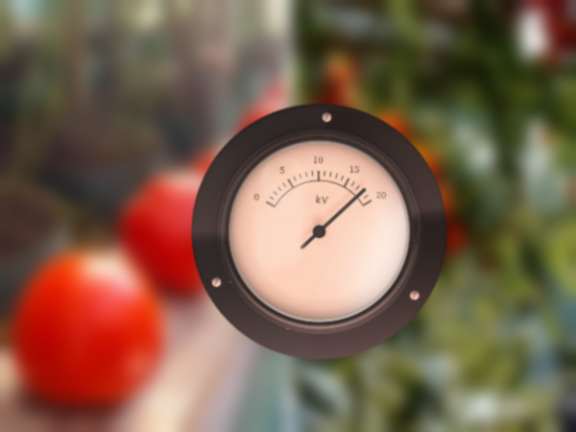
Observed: **18** kV
